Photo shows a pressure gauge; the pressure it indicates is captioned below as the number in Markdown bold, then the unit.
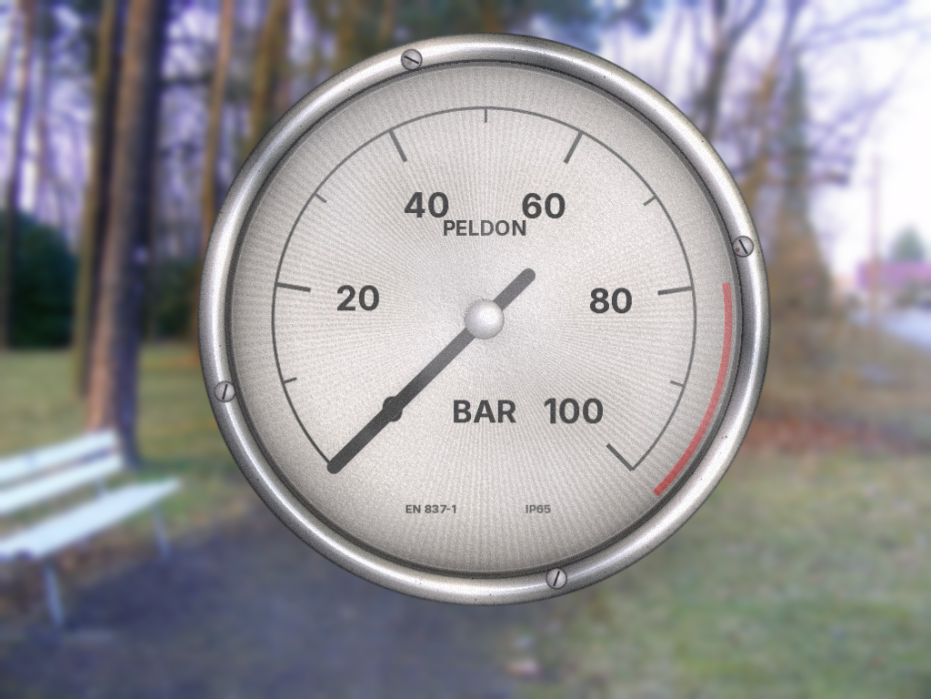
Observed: **0** bar
